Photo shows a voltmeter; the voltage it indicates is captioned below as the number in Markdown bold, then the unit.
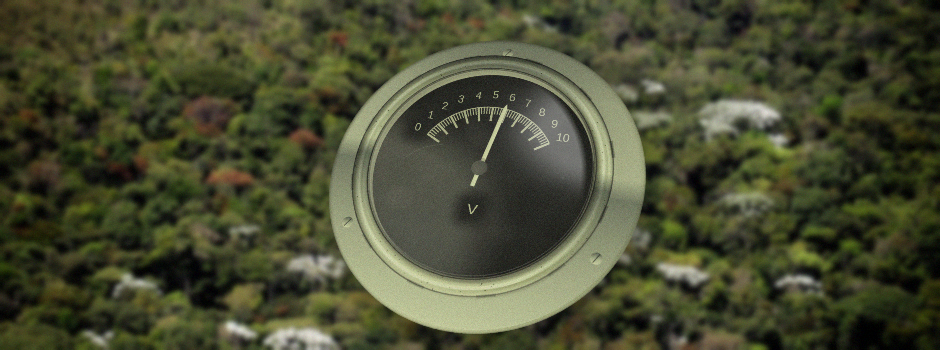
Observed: **6** V
